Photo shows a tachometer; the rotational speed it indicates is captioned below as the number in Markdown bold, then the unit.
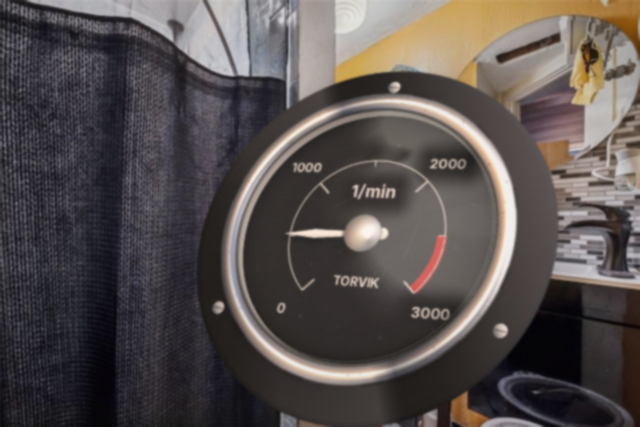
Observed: **500** rpm
